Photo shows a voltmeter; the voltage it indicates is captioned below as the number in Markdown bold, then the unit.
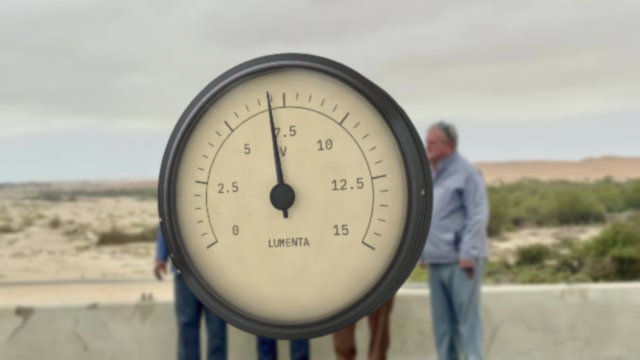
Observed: **7** V
